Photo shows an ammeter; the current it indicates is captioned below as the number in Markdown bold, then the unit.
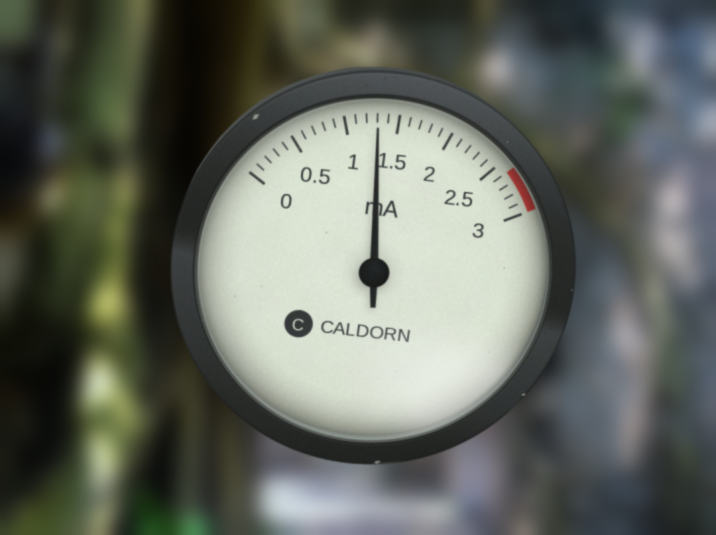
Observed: **1.3** mA
